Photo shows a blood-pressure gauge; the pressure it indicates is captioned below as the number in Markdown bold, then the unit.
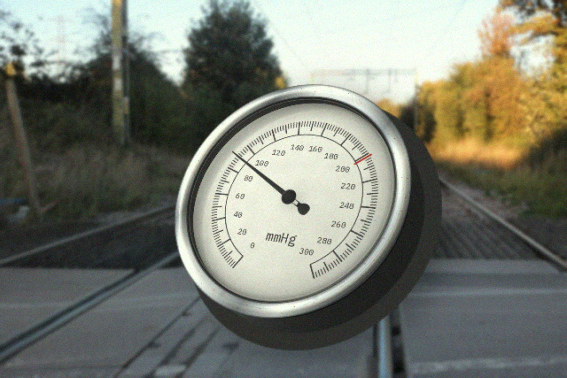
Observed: **90** mmHg
